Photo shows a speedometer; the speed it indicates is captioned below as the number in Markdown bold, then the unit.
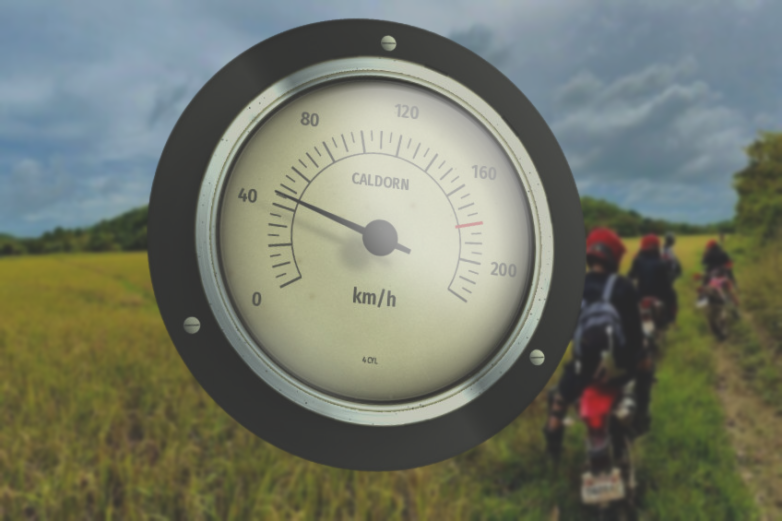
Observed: **45** km/h
